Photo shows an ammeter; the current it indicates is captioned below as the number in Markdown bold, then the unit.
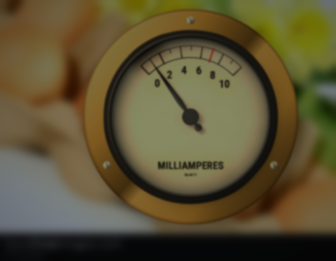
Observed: **1** mA
